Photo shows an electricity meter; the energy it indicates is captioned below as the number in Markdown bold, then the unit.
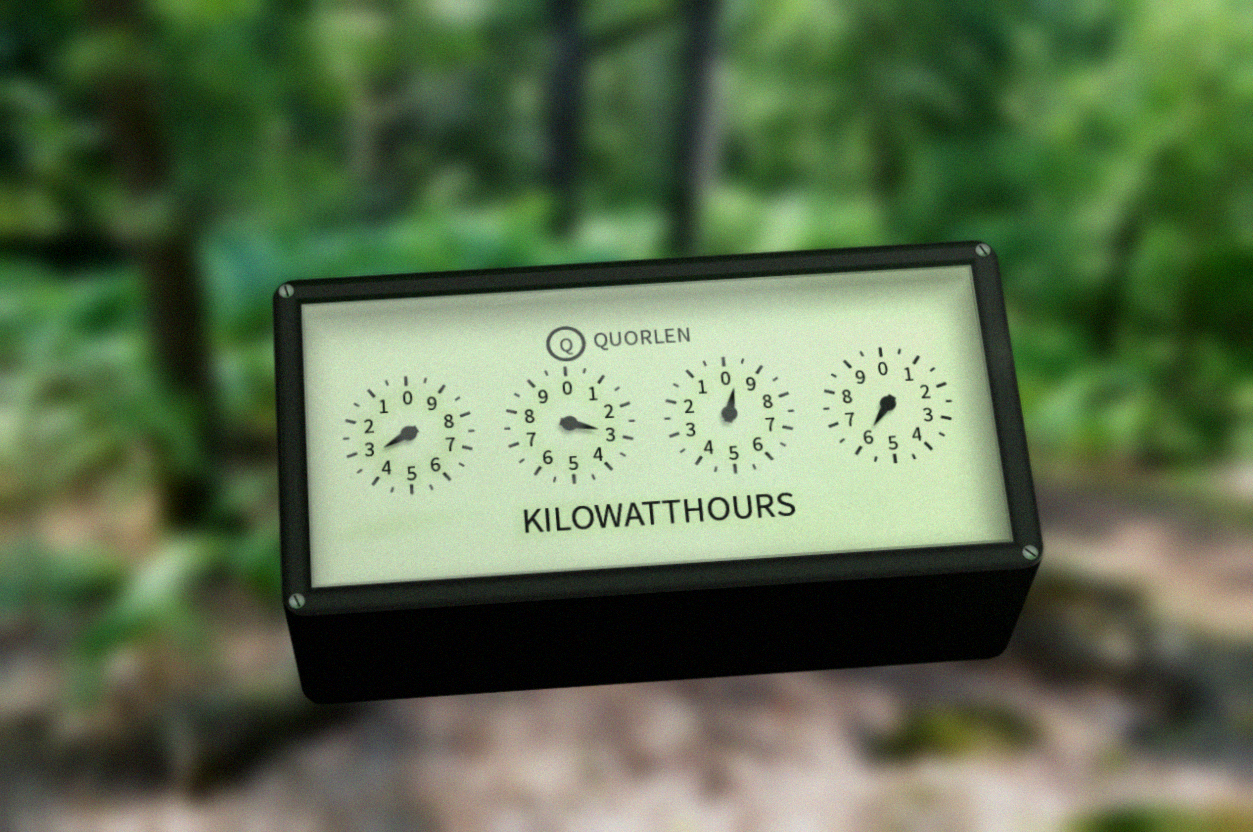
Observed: **3296** kWh
